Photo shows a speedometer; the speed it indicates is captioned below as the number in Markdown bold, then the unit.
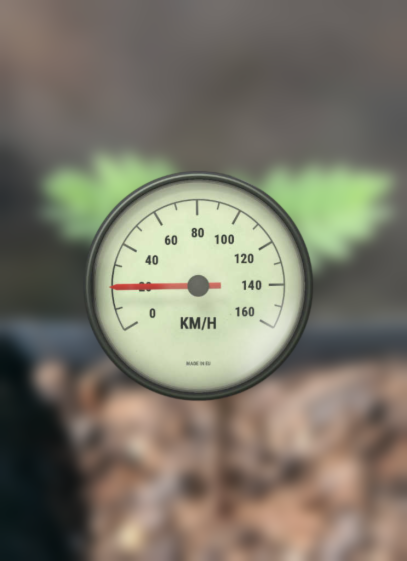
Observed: **20** km/h
